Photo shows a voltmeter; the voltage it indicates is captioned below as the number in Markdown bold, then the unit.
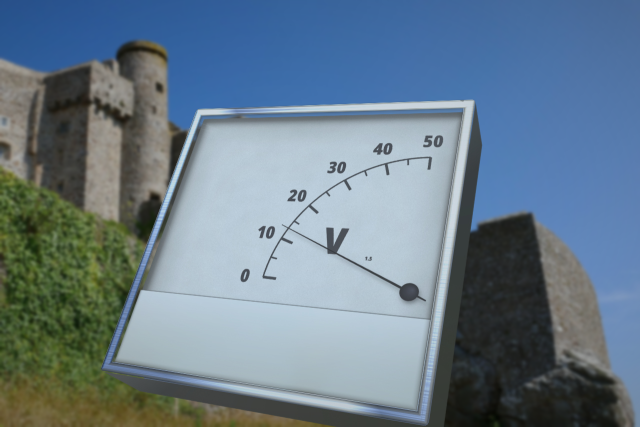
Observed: **12.5** V
